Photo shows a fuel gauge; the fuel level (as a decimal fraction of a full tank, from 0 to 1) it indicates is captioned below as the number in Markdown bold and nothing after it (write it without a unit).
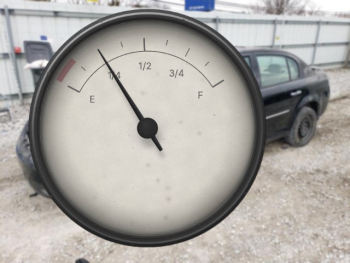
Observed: **0.25**
